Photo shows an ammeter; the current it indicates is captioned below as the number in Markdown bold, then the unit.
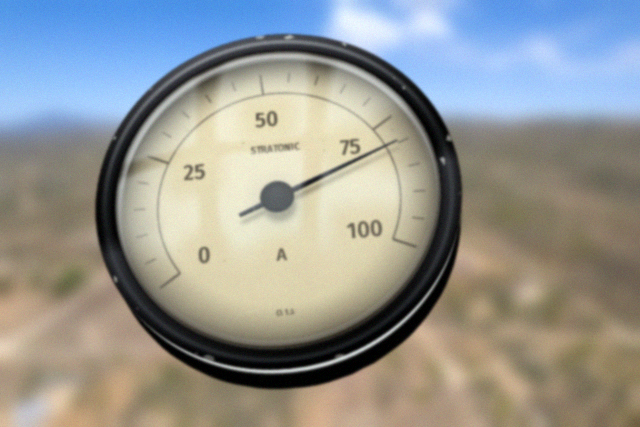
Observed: **80** A
